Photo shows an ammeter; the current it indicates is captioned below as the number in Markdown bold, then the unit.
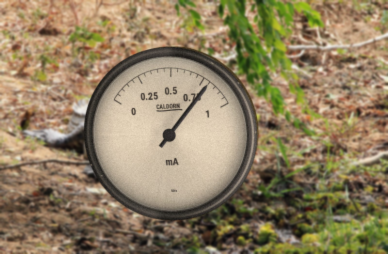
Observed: **0.8** mA
